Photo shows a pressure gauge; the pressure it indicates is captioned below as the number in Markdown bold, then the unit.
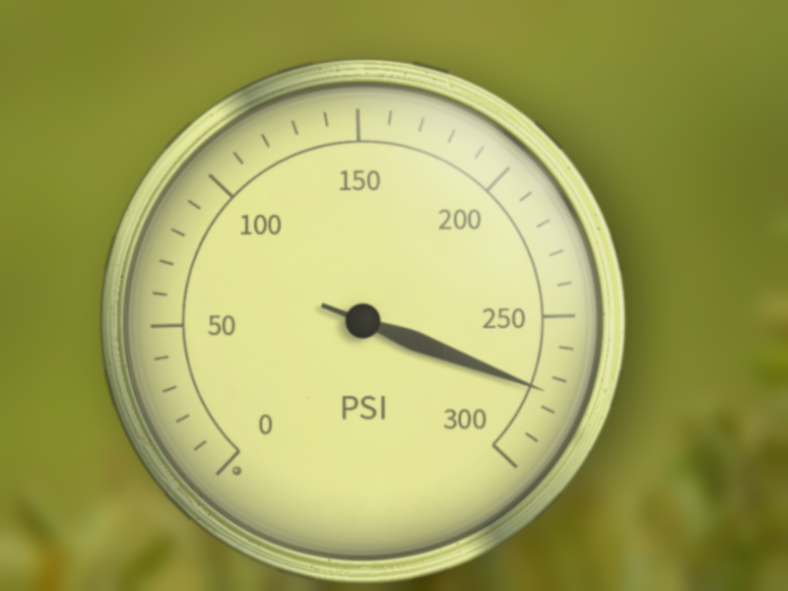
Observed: **275** psi
